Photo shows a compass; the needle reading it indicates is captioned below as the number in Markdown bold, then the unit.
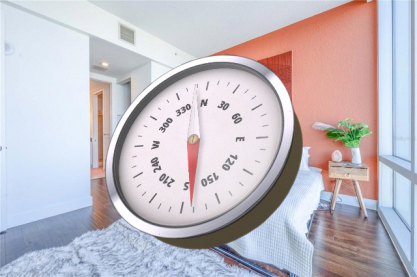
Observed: **170** °
